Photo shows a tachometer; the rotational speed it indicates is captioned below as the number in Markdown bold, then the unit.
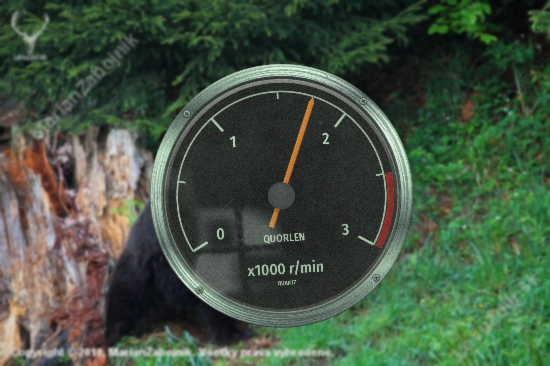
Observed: **1750** rpm
